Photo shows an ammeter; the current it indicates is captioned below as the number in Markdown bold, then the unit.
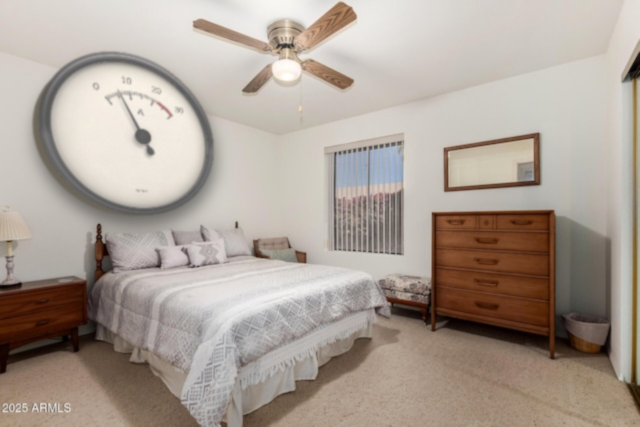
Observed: **5** A
